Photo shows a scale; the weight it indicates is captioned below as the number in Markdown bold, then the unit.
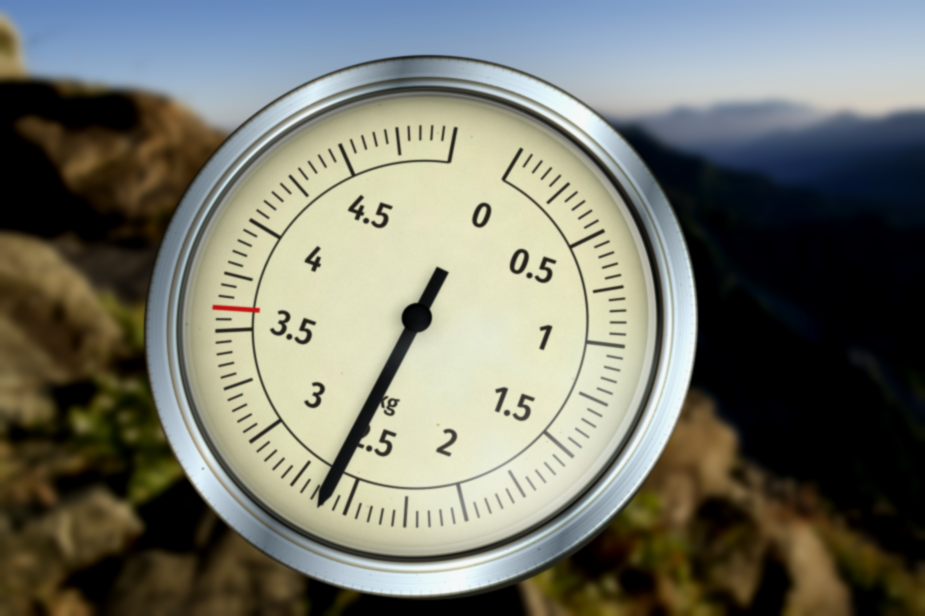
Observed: **2.6** kg
